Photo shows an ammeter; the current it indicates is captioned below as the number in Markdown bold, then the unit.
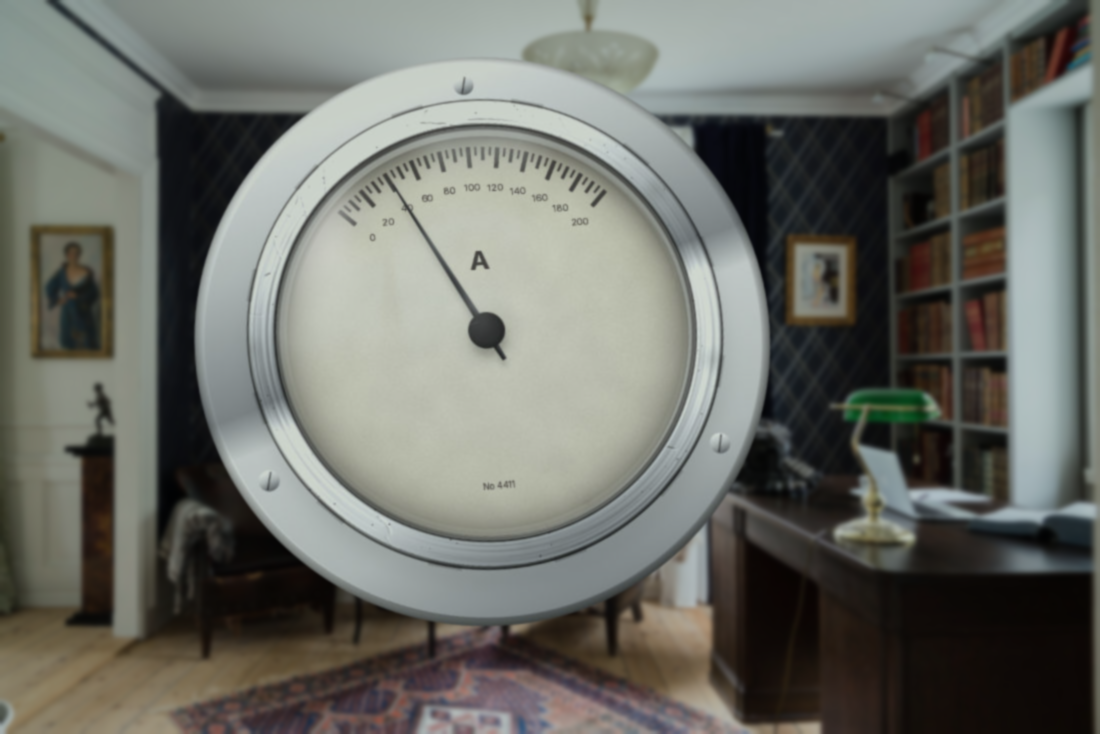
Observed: **40** A
